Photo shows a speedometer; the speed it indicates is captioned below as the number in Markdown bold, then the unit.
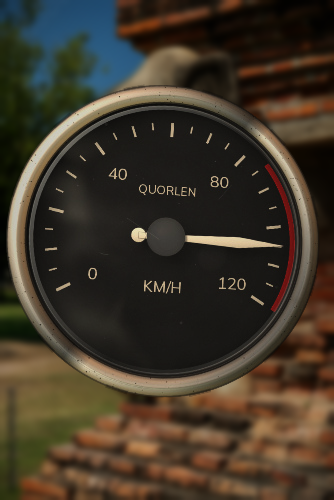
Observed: **105** km/h
